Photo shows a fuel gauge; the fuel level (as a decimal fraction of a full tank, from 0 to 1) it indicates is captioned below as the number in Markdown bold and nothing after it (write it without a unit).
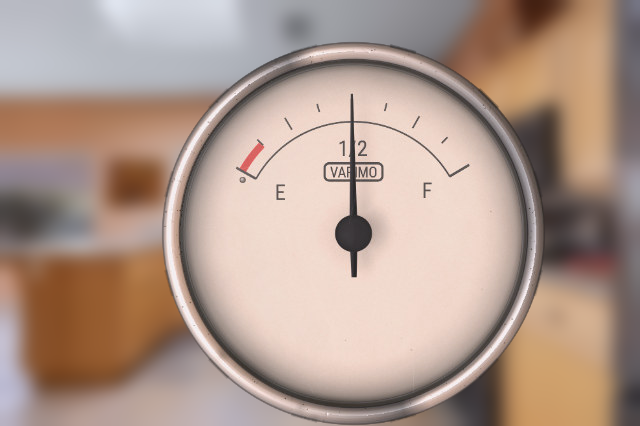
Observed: **0.5**
